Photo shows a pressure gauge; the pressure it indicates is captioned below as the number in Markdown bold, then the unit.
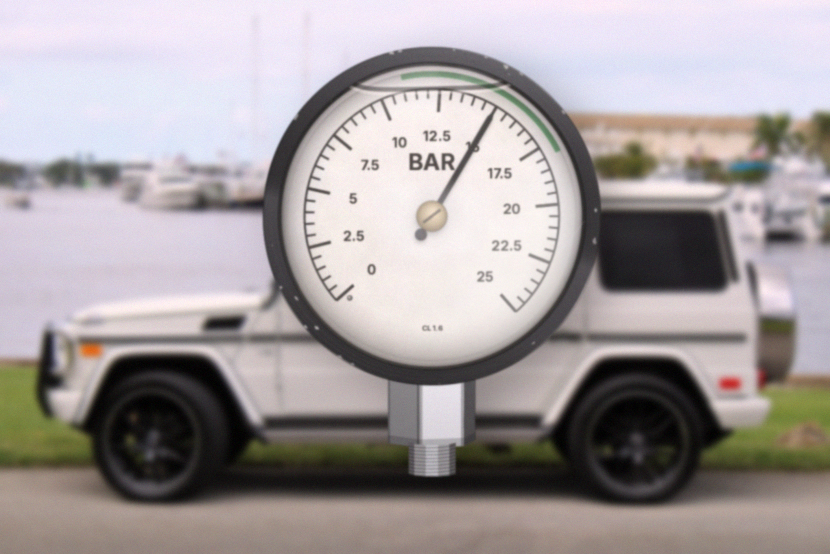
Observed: **15** bar
